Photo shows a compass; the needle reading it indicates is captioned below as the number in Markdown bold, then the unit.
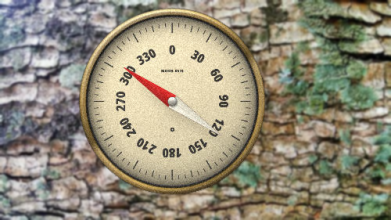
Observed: **305** °
